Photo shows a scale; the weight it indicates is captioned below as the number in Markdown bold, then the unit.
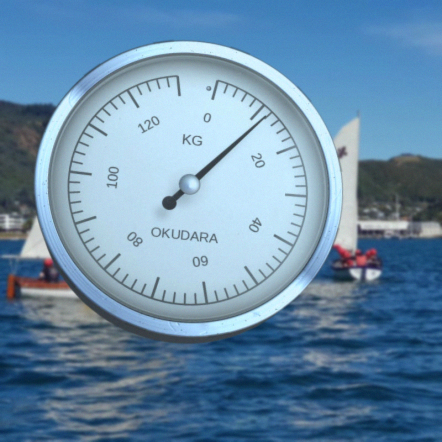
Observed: **12** kg
